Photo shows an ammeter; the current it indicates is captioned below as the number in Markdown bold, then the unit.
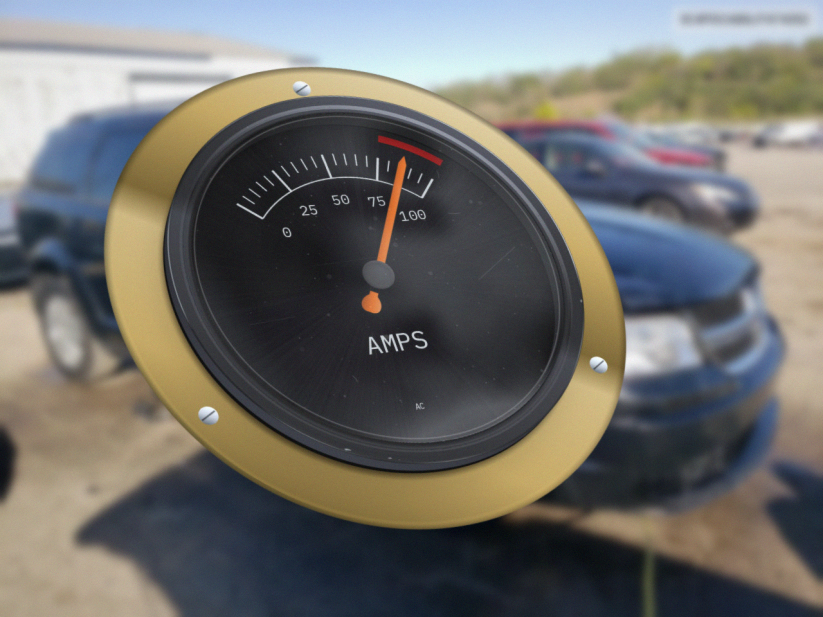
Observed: **85** A
